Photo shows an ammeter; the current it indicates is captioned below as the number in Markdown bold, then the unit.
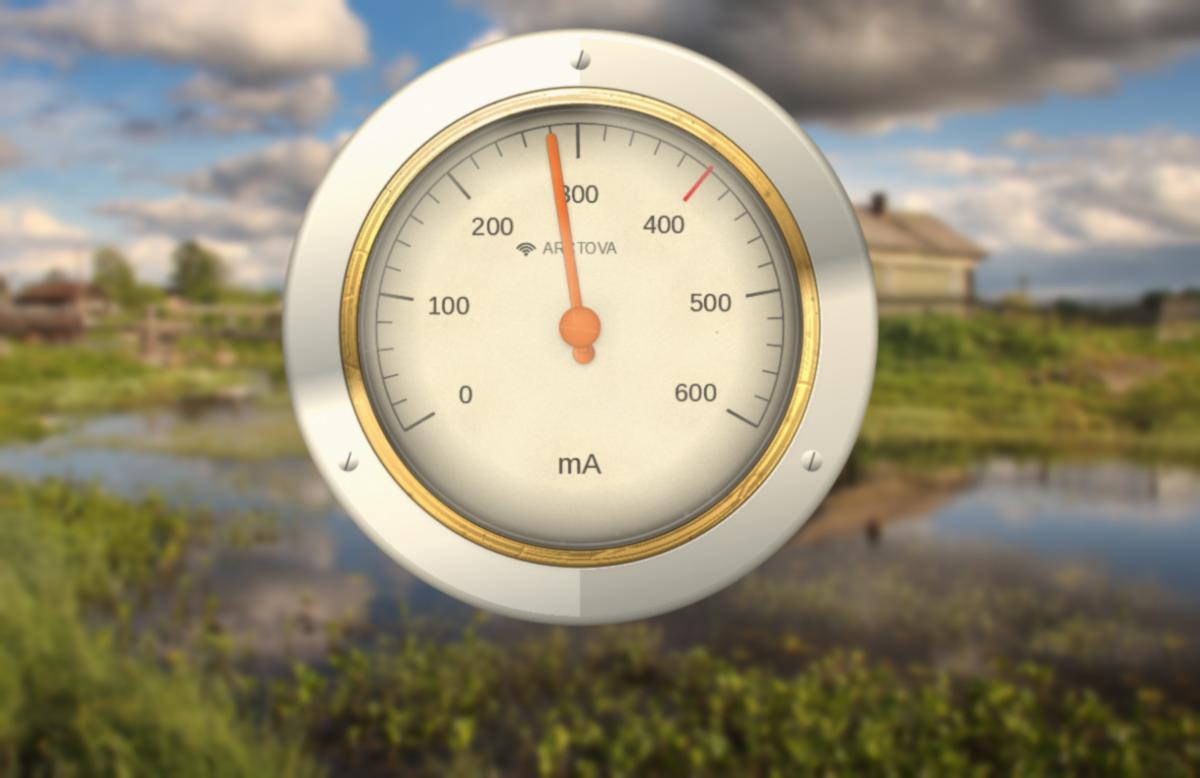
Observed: **280** mA
